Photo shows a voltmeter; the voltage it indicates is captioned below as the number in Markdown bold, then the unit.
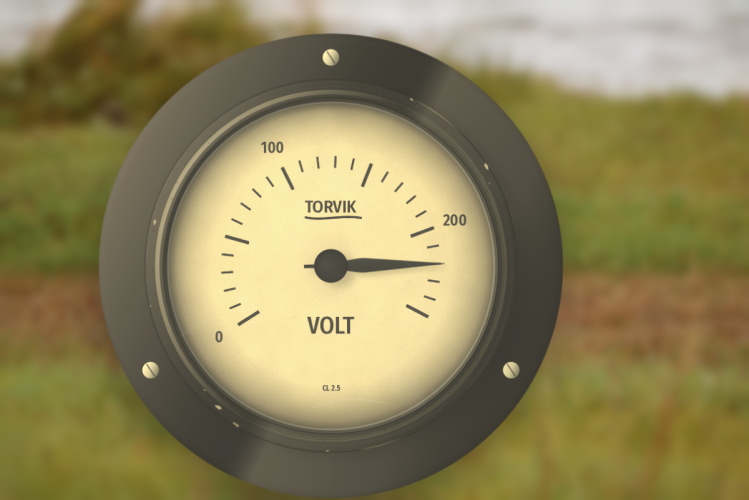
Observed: **220** V
